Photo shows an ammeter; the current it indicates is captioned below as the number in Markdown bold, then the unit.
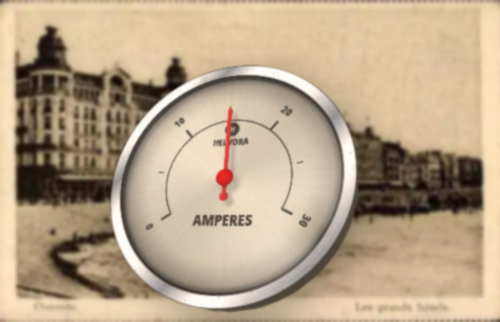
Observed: **15** A
